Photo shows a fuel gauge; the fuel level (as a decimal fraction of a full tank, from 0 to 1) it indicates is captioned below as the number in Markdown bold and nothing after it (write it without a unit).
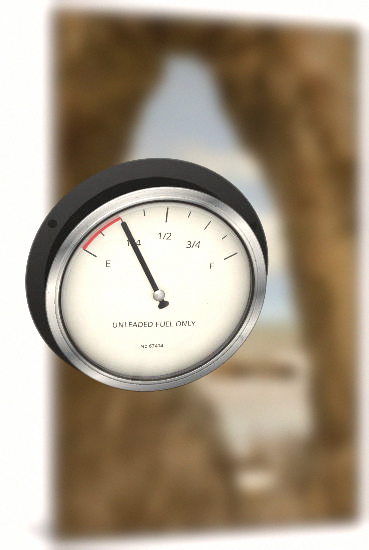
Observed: **0.25**
